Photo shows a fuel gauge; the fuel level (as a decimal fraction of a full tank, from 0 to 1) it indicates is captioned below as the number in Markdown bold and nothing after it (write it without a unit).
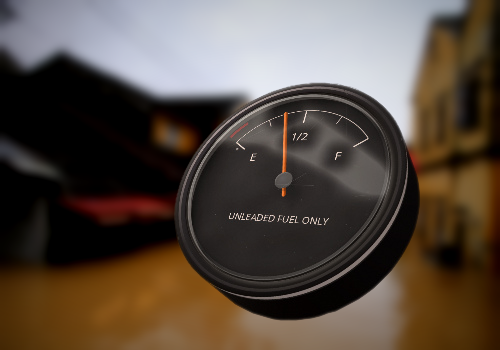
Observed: **0.375**
